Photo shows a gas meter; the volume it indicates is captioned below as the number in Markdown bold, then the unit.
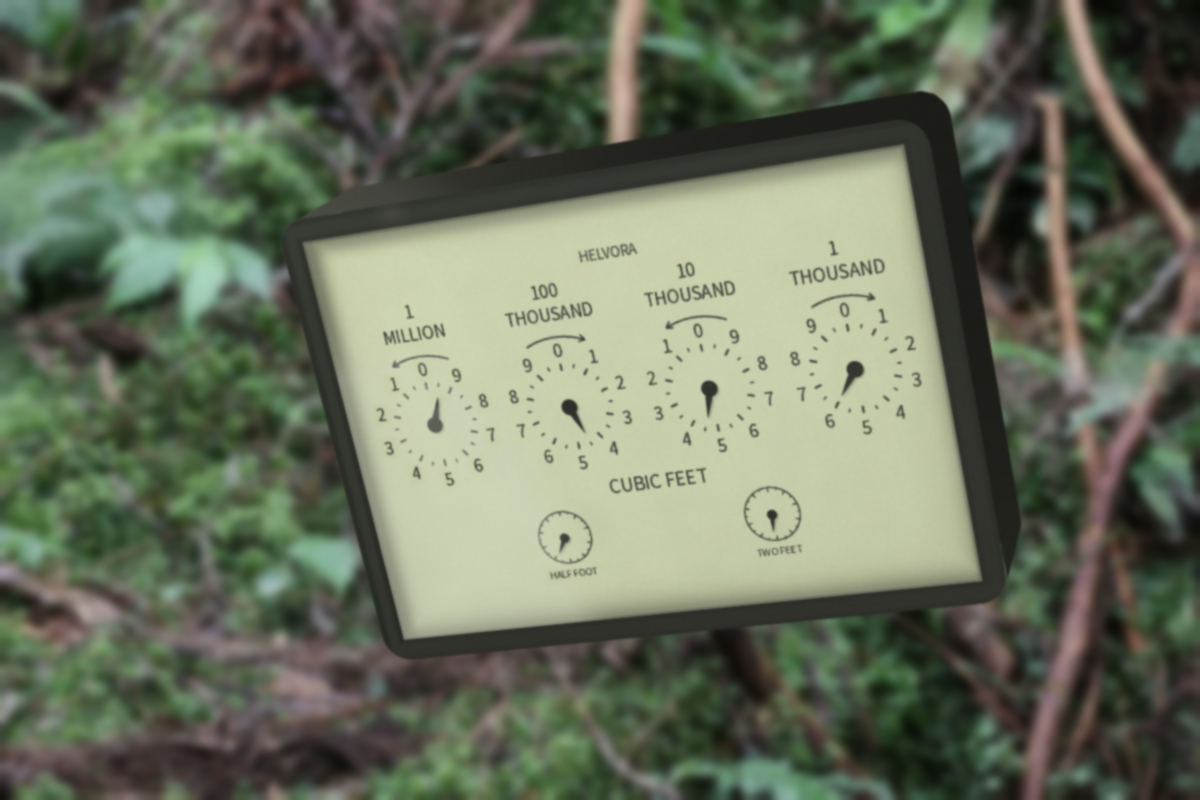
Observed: **944600** ft³
